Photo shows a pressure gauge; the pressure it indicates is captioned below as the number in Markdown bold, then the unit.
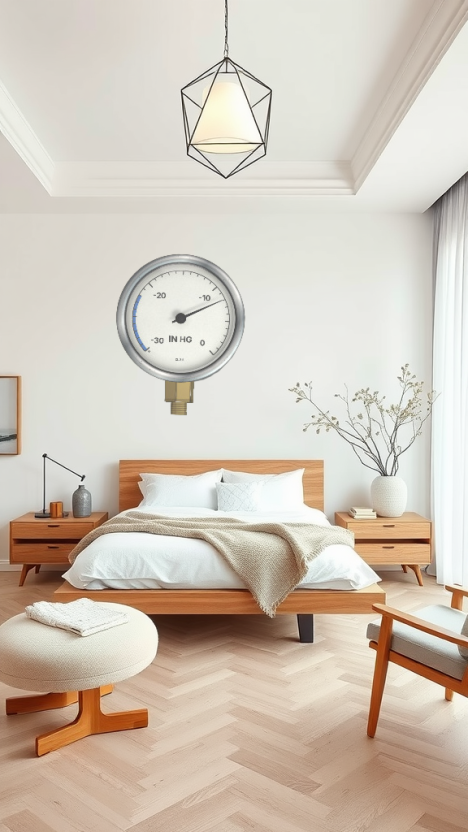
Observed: **-8** inHg
